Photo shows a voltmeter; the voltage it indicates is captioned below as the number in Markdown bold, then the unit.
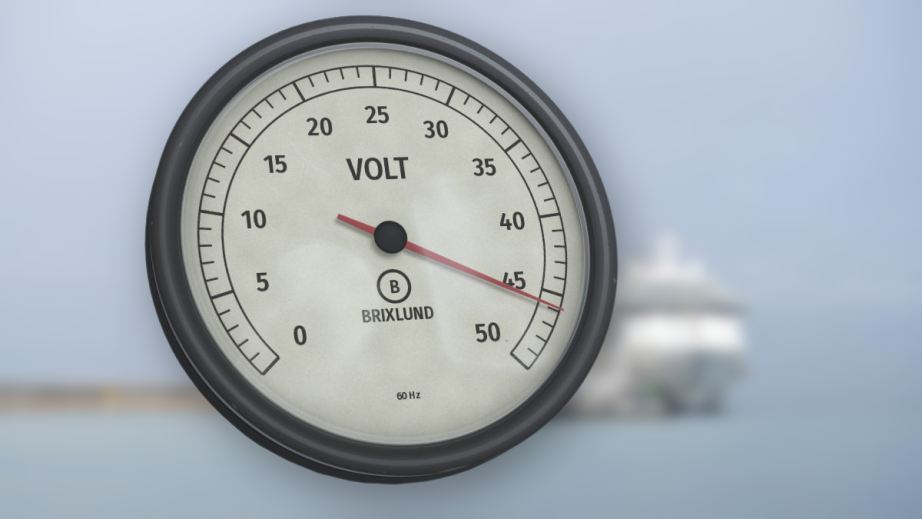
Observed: **46** V
